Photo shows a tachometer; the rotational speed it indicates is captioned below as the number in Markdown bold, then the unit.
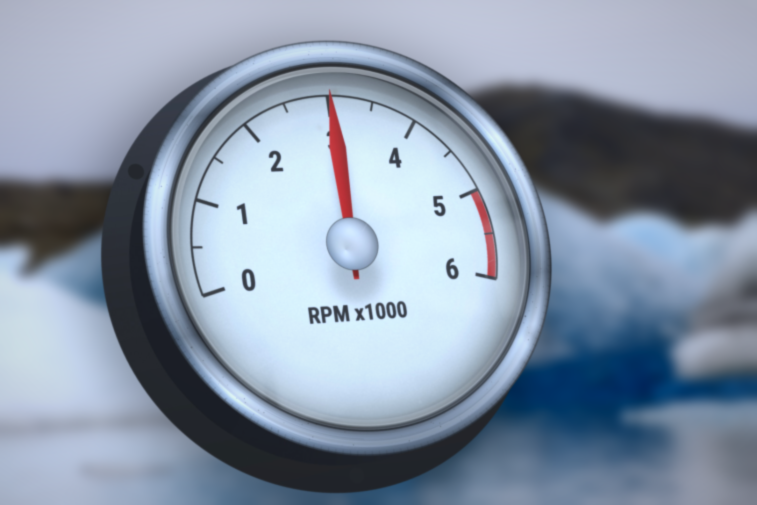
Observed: **3000** rpm
